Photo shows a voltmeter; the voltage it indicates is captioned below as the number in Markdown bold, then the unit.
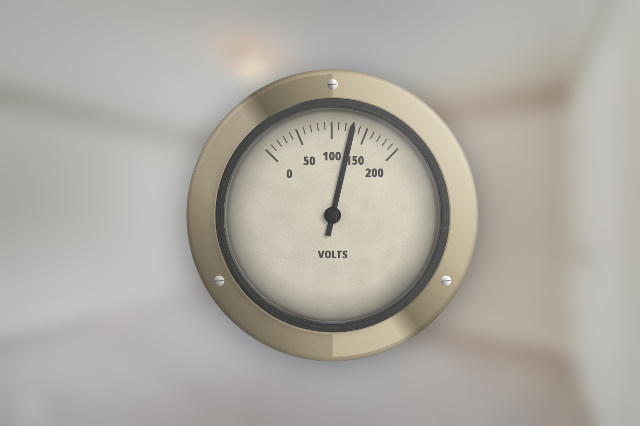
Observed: **130** V
